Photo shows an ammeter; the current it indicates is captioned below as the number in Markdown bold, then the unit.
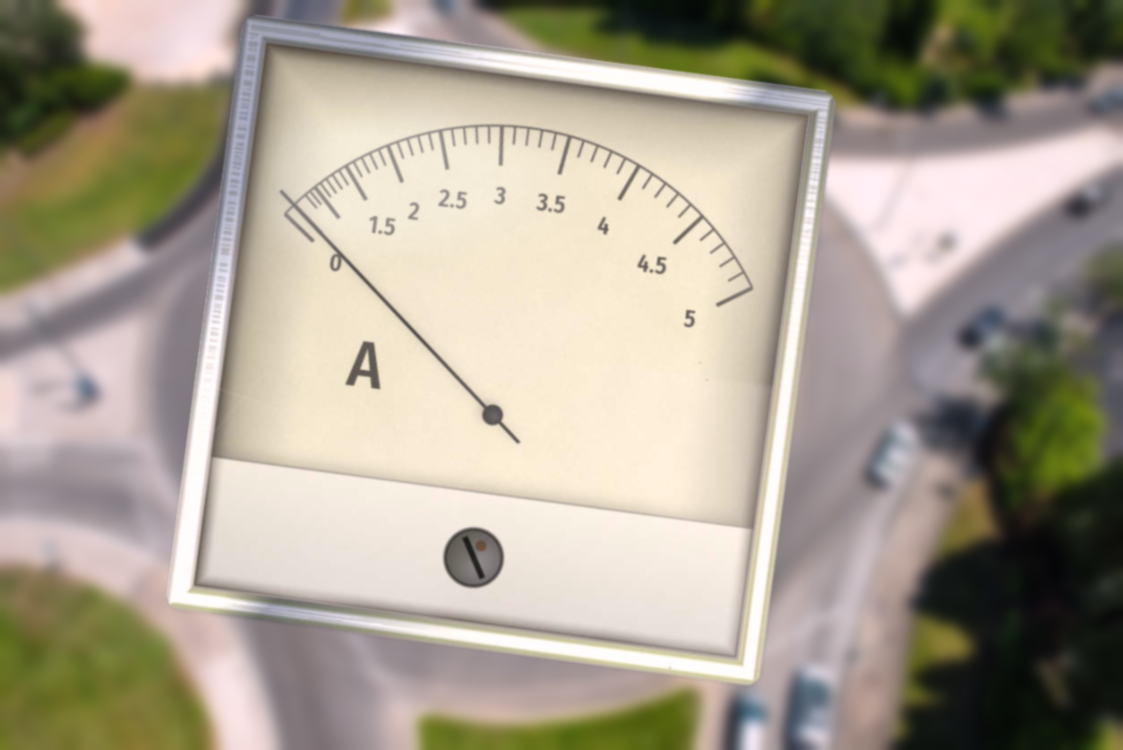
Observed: **0.5** A
